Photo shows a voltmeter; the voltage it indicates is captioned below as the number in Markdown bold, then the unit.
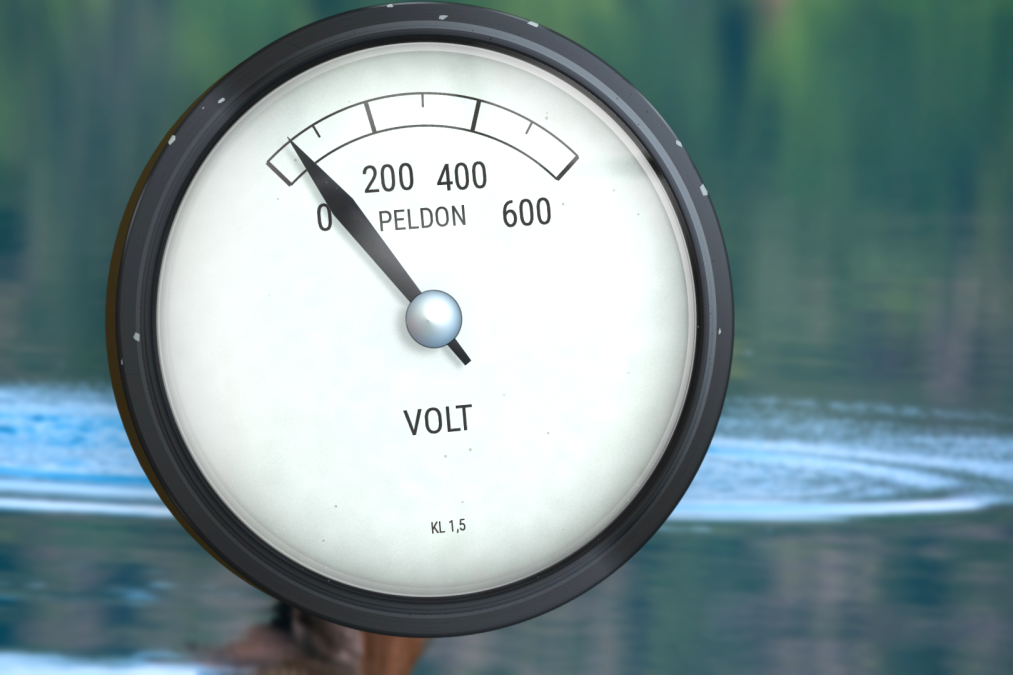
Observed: **50** V
